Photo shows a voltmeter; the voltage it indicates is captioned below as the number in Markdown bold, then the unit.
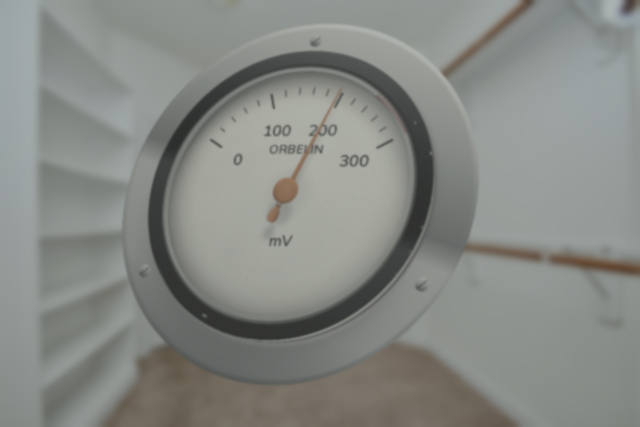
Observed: **200** mV
